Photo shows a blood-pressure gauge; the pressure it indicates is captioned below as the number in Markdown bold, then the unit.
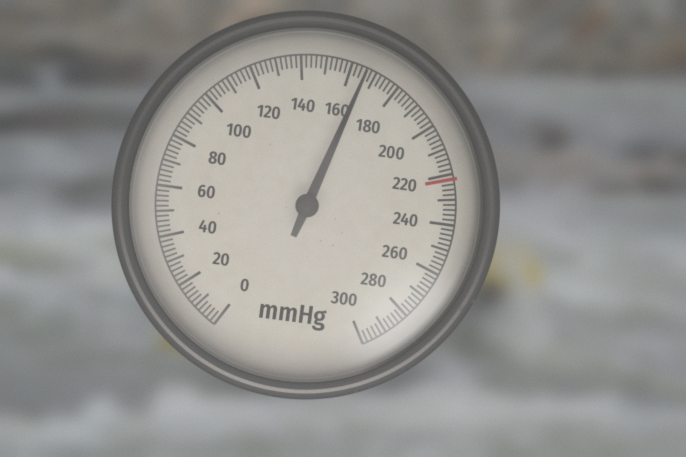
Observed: **166** mmHg
